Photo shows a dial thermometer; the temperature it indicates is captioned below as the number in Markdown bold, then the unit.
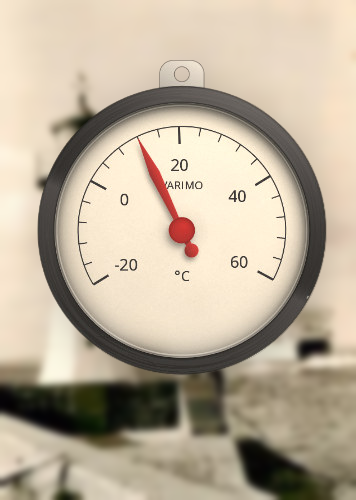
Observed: **12** °C
